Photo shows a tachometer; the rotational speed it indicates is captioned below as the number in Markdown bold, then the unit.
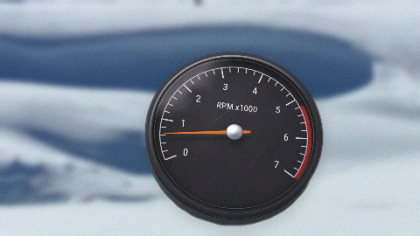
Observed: **600** rpm
